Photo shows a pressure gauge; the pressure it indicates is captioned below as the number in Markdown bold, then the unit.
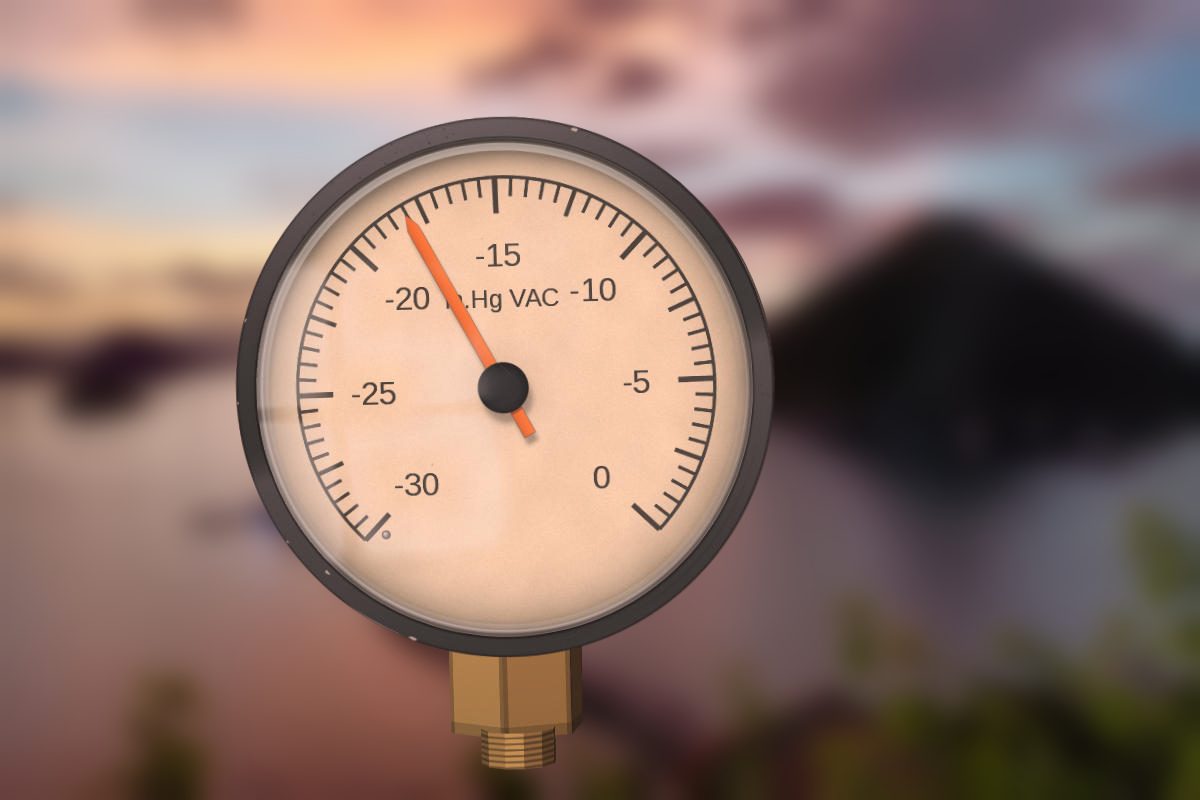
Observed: **-18** inHg
